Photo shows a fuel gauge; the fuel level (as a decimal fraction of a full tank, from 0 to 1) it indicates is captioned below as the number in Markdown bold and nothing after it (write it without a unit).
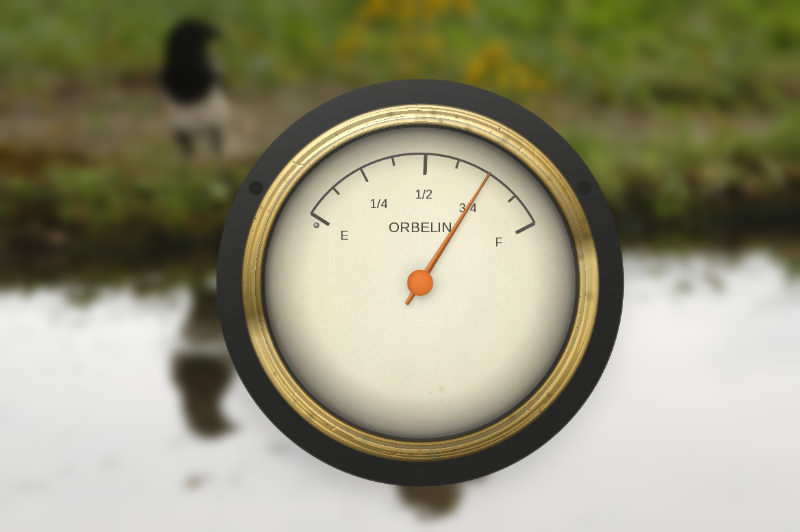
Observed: **0.75**
